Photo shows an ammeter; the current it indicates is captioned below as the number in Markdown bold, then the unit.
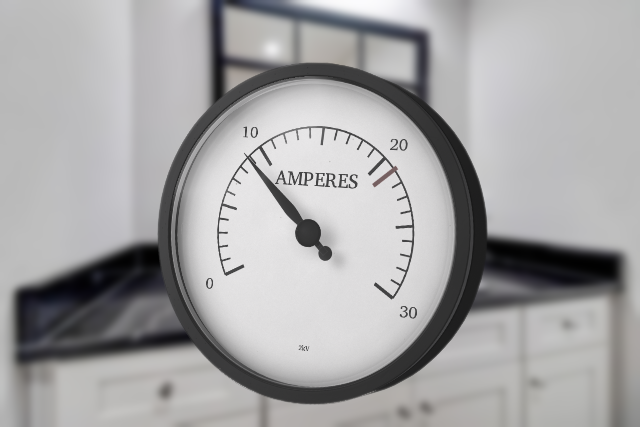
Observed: **9** A
